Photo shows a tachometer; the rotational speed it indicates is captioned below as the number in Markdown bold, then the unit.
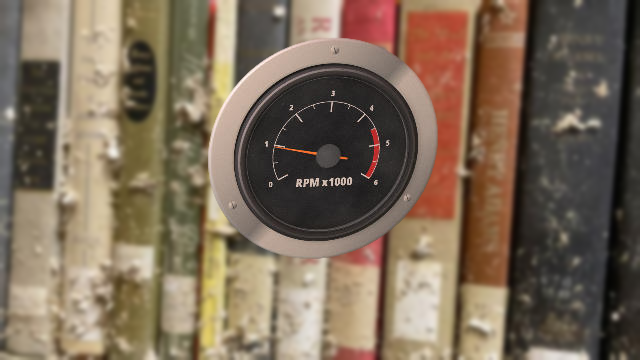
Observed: **1000** rpm
